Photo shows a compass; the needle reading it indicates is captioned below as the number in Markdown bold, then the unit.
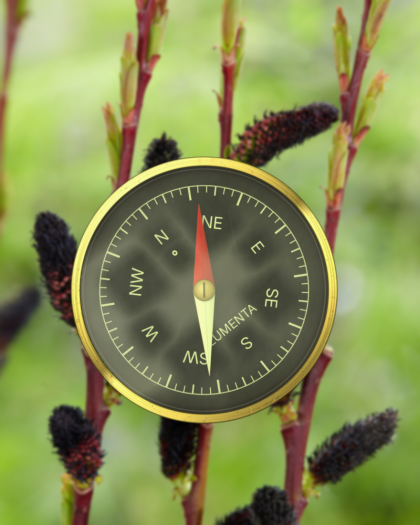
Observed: **35** °
